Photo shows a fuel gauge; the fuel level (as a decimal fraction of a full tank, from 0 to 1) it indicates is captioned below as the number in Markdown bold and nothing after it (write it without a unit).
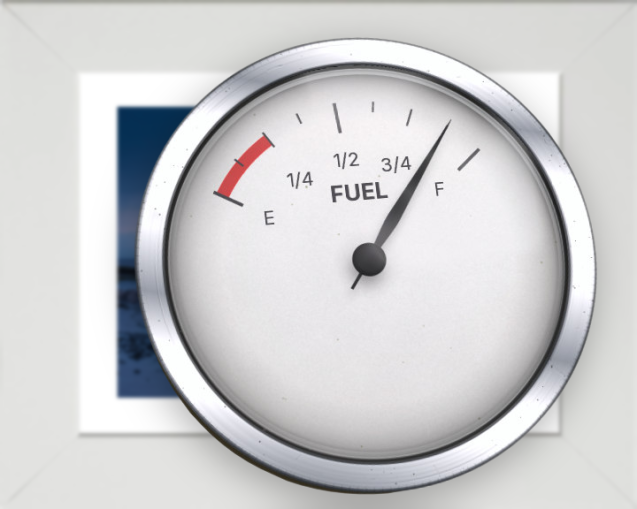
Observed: **0.875**
